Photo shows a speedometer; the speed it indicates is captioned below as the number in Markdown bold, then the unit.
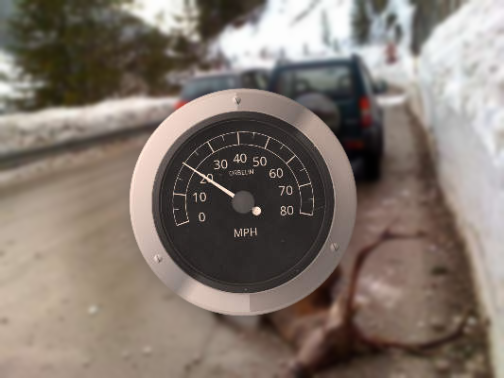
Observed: **20** mph
